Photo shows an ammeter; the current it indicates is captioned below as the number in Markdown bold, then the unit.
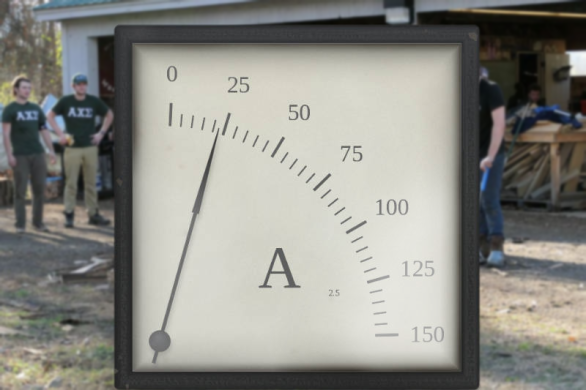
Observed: **22.5** A
